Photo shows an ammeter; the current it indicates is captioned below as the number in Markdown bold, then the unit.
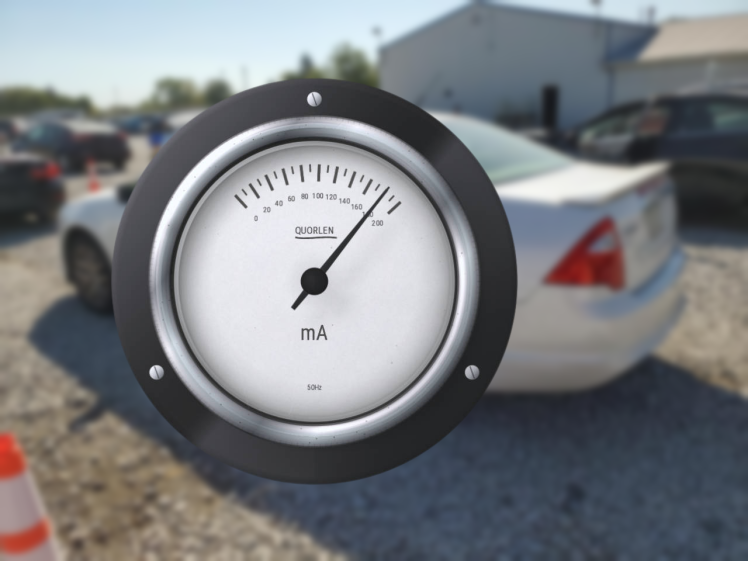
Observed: **180** mA
